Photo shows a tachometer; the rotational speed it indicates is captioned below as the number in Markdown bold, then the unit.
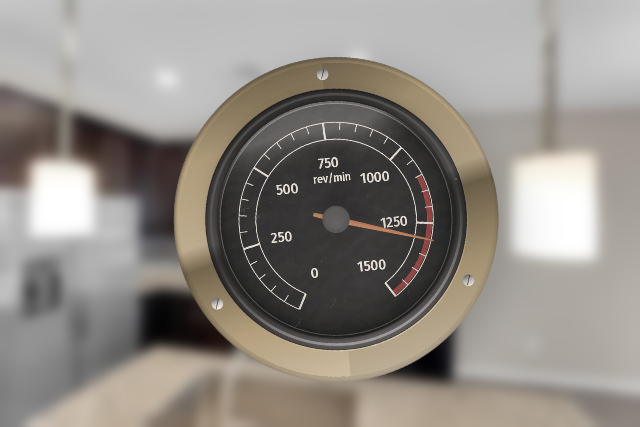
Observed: **1300** rpm
